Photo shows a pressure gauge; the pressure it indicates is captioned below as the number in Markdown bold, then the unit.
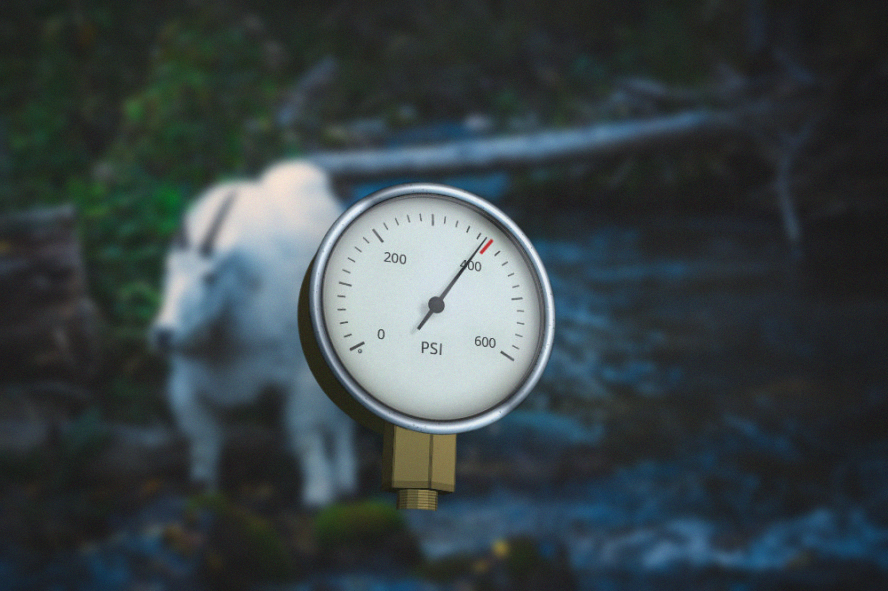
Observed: **390** psi
